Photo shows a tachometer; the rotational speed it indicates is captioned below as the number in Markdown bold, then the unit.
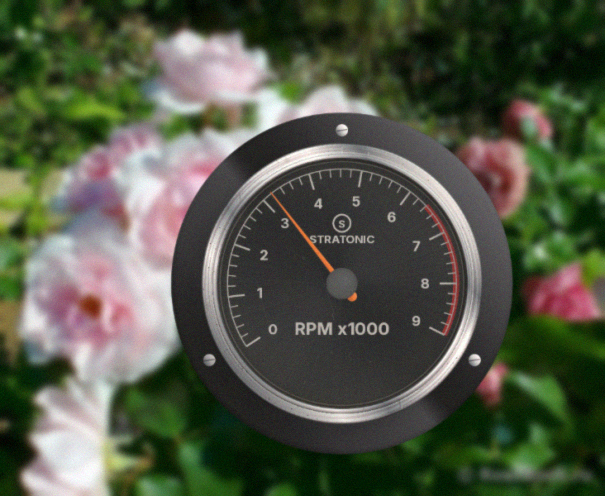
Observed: **3200** rpm
